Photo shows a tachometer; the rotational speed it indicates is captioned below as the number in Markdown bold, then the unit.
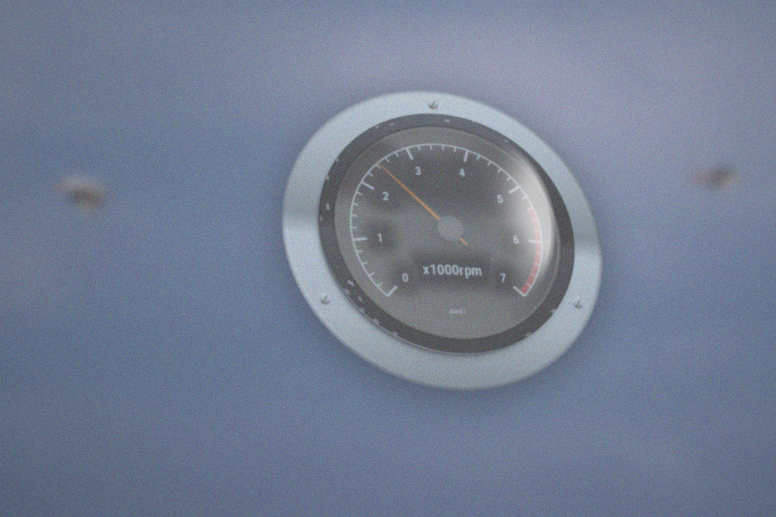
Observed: **2400** rpm
